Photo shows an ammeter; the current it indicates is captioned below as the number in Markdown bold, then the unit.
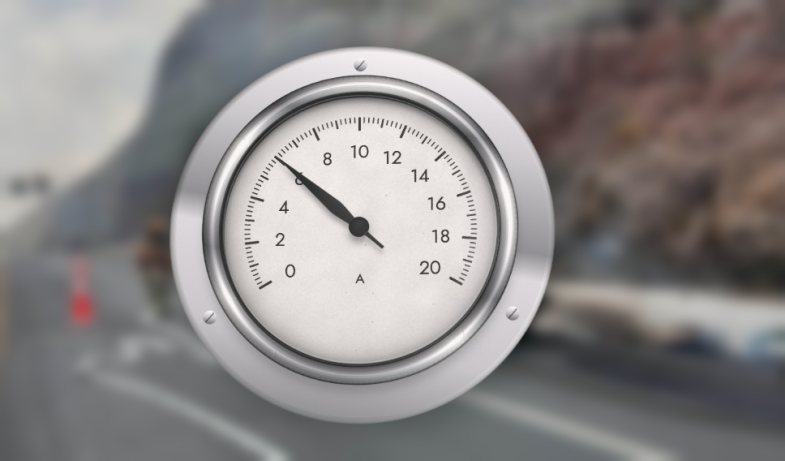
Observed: **6** A
